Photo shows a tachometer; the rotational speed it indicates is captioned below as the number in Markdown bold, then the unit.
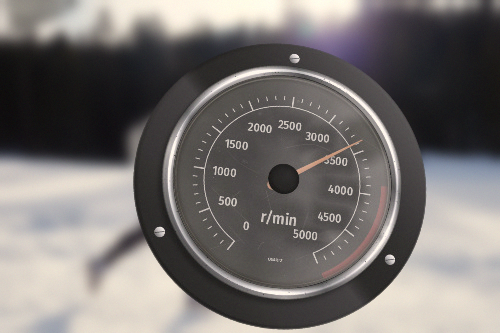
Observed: **3400** rpm
